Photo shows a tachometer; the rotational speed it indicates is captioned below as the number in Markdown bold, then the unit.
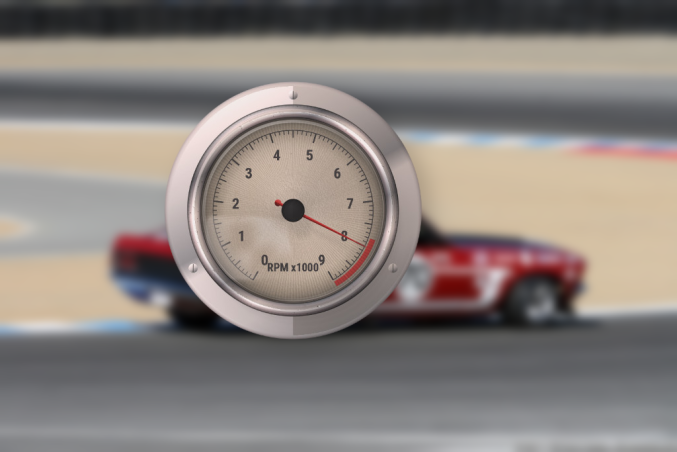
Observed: **8000** rpm
